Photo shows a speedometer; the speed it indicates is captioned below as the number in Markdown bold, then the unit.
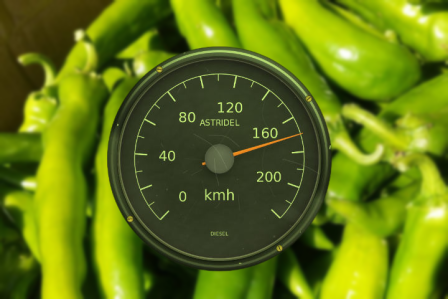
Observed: **170** km/h
